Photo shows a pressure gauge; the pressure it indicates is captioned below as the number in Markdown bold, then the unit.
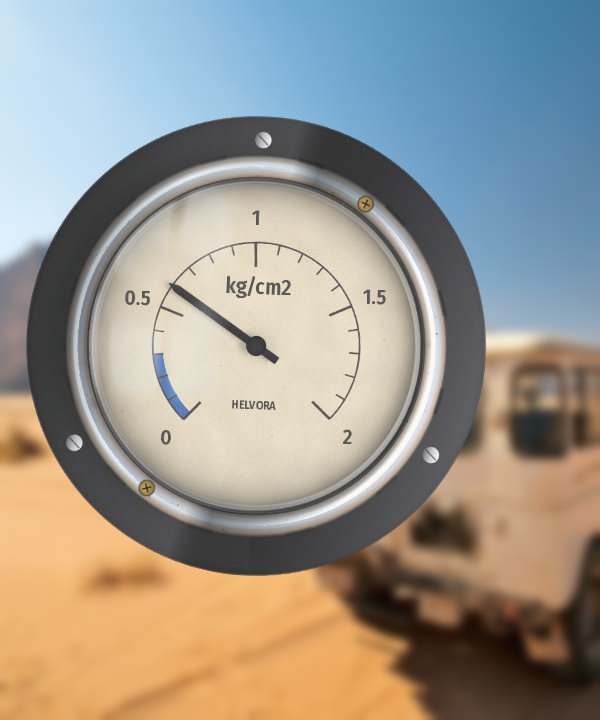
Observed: **0.6** kg/cm²
